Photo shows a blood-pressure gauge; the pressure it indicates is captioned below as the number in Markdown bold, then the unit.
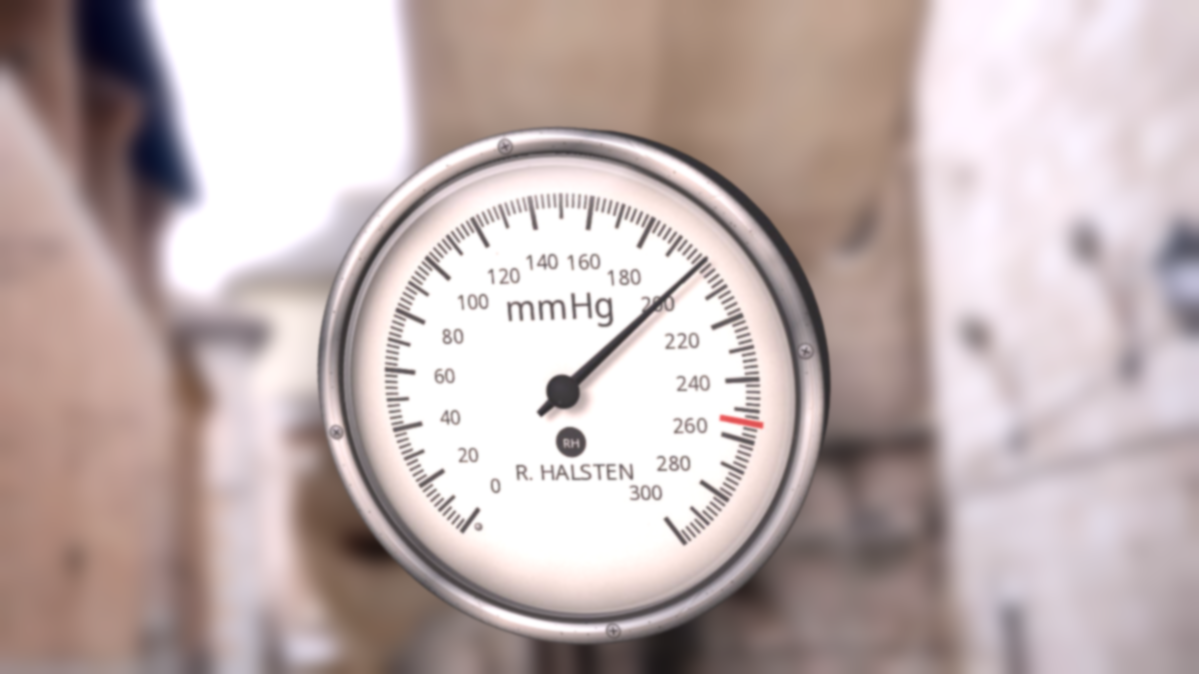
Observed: **200** mmHg
